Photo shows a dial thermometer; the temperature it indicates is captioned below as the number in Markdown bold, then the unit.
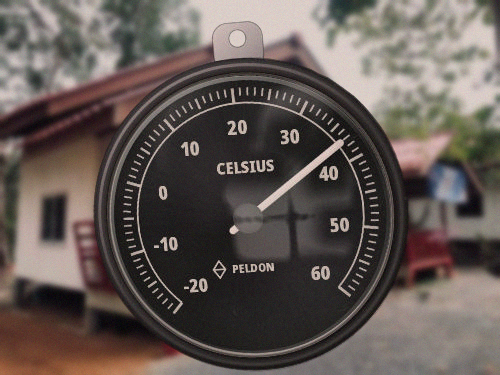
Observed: **37** °C
